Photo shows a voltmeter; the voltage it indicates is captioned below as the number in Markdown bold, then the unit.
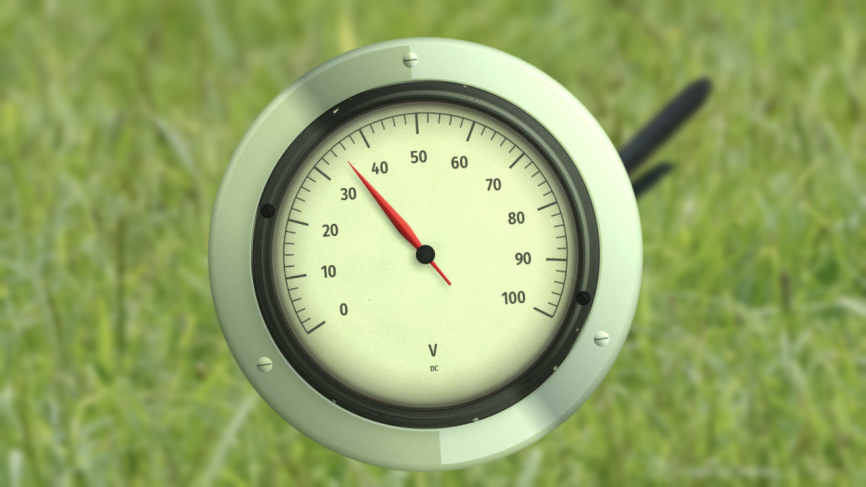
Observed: **35** V
